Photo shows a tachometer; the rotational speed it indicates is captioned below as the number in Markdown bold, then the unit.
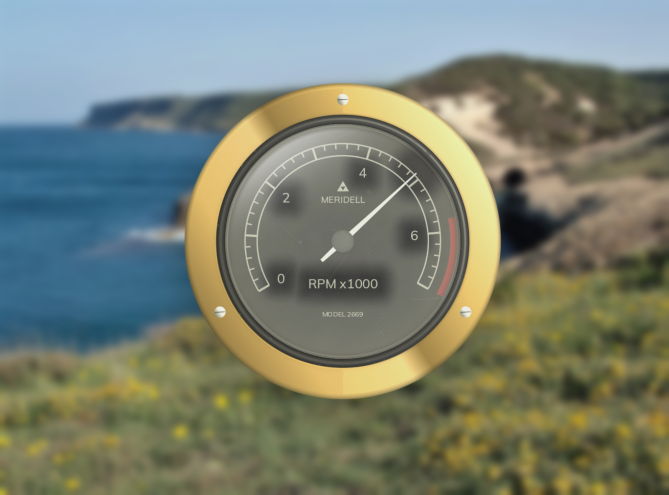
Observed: **4900** rpm
